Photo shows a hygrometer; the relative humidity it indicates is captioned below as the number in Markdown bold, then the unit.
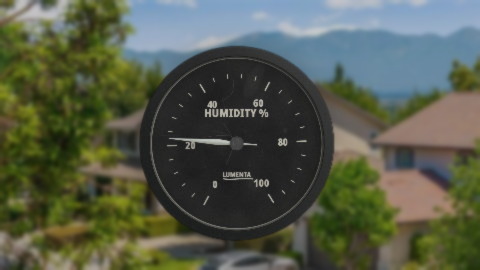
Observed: **22** %
